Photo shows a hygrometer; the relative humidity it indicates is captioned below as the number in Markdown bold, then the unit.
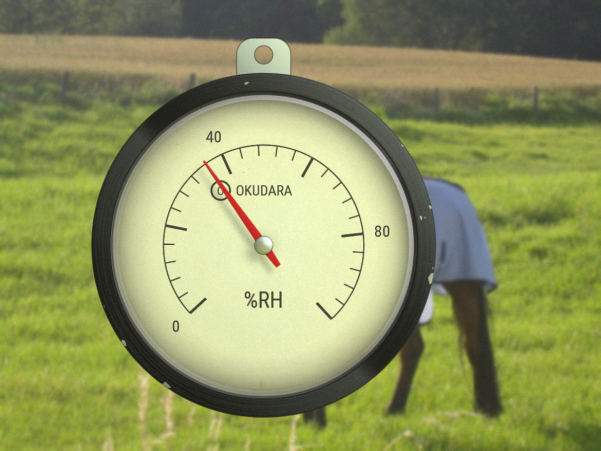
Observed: **36** %
